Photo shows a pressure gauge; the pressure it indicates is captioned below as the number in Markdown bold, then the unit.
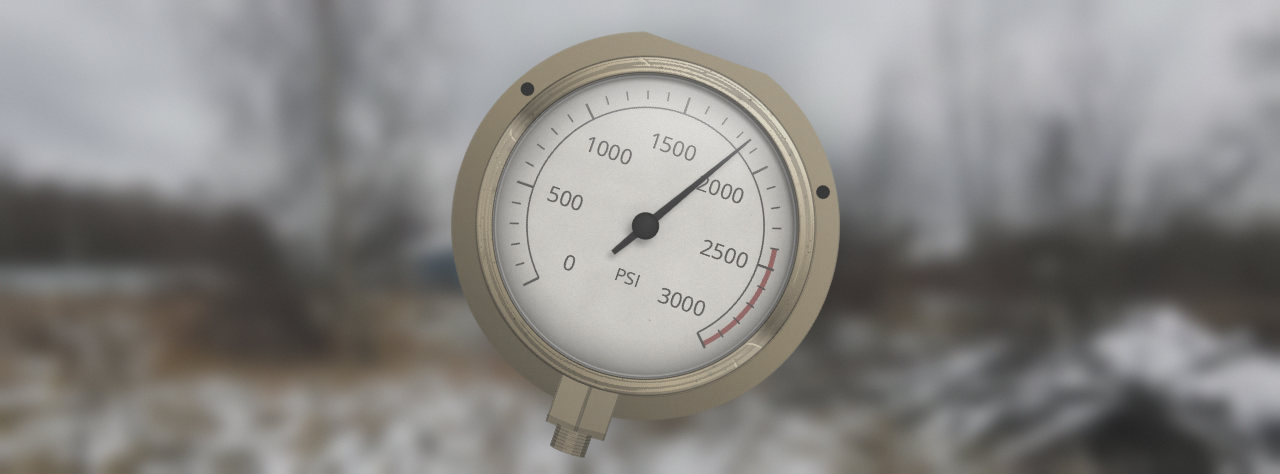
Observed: **1850** psi
